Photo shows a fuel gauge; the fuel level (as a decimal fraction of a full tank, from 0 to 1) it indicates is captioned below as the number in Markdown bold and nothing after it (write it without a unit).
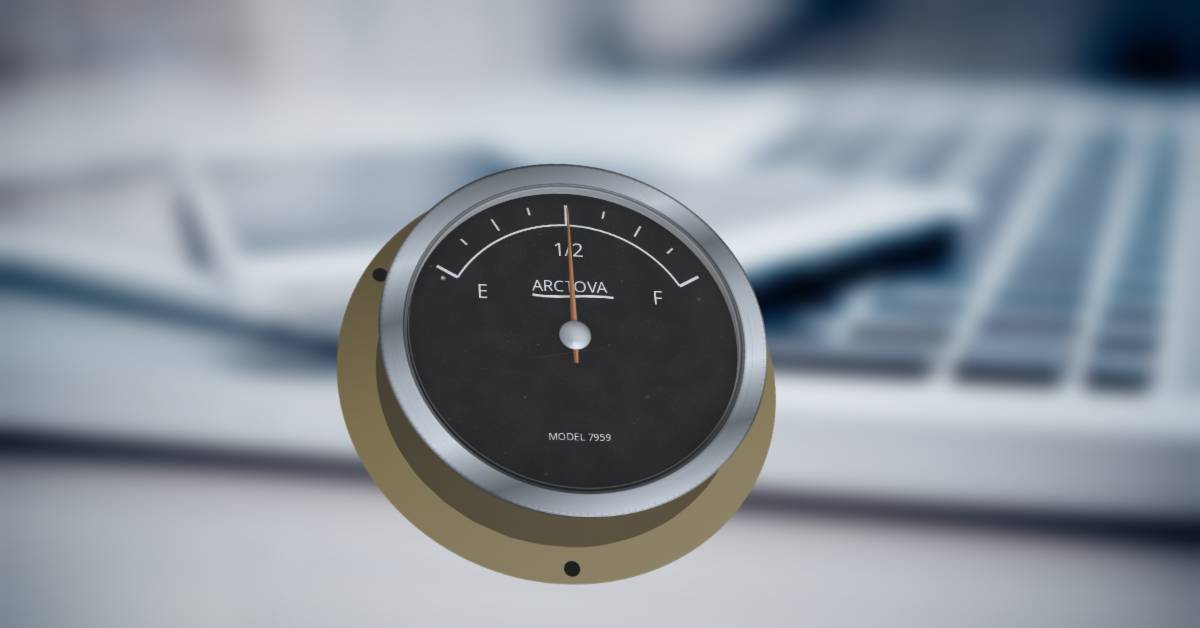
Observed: **0.5**
